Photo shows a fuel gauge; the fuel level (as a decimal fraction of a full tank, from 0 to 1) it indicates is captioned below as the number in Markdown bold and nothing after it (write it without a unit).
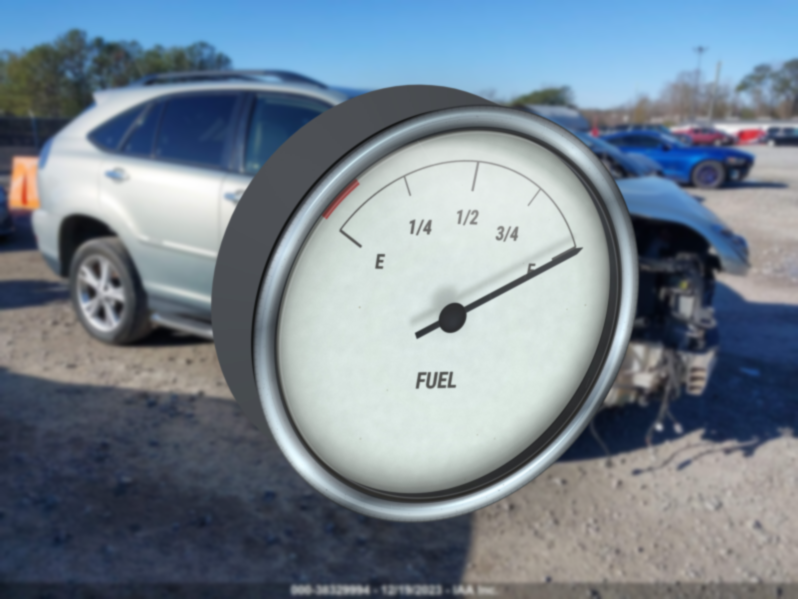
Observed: **1**
